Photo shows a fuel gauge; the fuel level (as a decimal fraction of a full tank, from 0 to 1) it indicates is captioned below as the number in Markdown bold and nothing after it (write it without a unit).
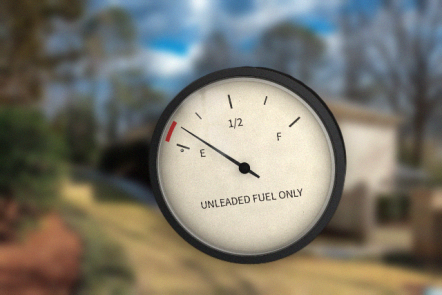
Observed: **0.125**
